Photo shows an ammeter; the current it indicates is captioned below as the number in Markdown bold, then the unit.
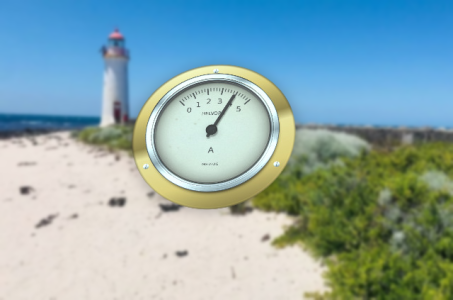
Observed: **4** A
